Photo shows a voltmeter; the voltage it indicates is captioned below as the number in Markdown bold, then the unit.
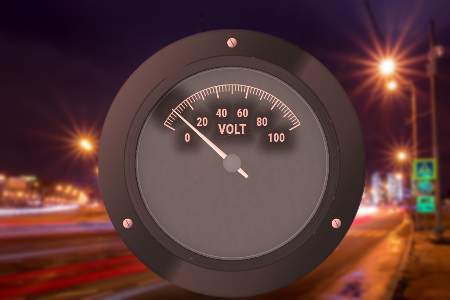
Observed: **10** V
